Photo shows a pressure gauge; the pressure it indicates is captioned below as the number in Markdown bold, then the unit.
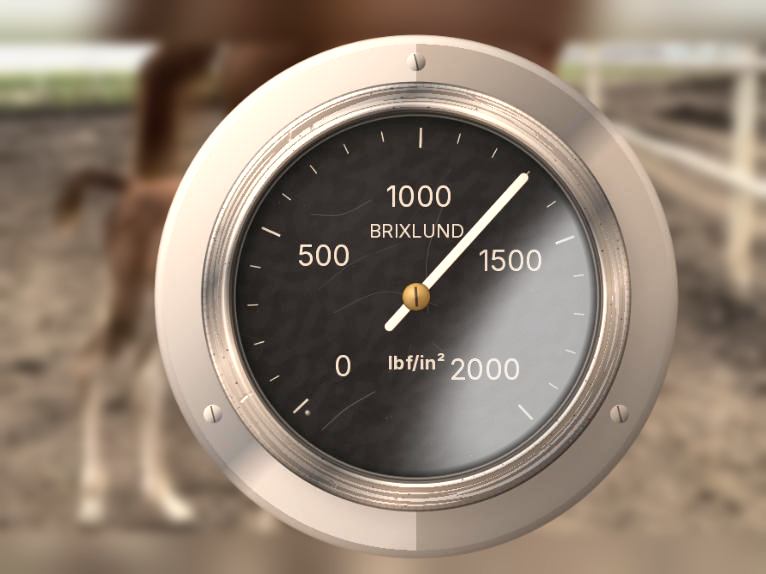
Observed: **1300** psi
